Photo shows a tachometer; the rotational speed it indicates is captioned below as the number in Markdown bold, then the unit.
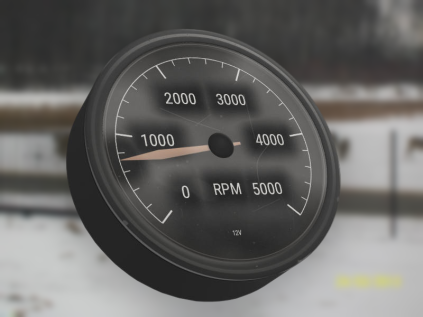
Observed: **700** rpm
